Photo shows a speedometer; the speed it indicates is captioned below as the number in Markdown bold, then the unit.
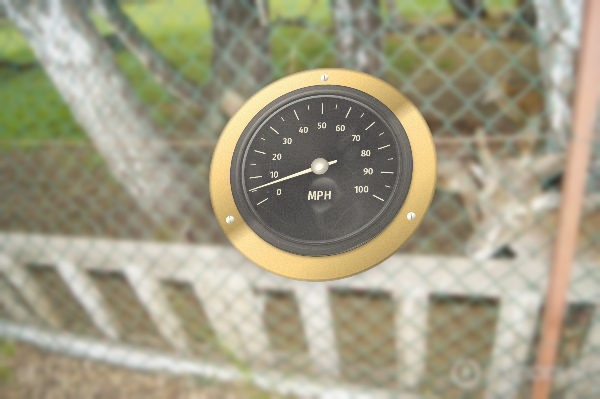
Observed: **5** mph
